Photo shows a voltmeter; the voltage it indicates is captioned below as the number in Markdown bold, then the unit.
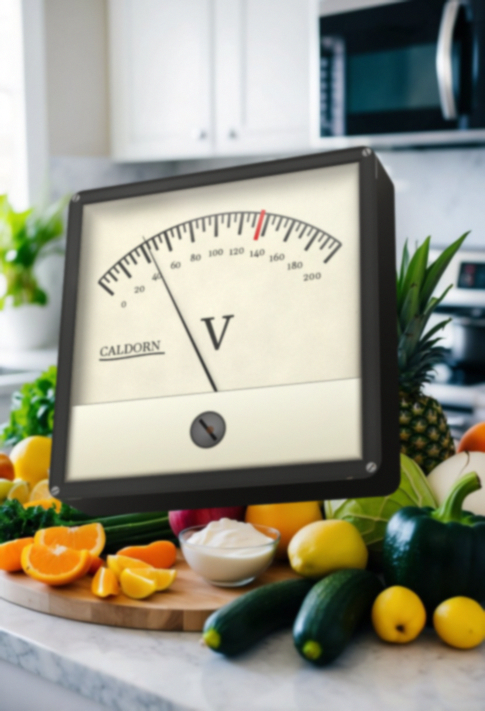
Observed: **45** V
